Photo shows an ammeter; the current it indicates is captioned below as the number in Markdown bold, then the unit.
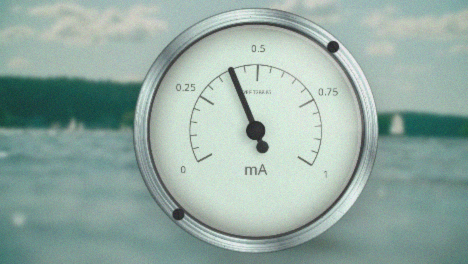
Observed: **0.4** mA
